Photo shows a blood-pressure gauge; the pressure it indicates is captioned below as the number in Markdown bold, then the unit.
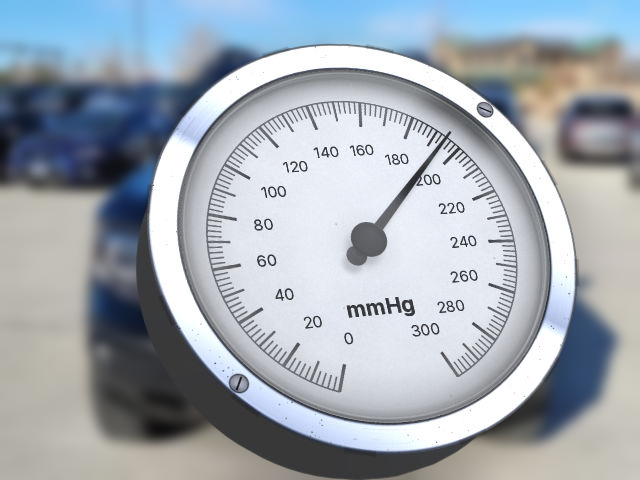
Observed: **194** mmHg
